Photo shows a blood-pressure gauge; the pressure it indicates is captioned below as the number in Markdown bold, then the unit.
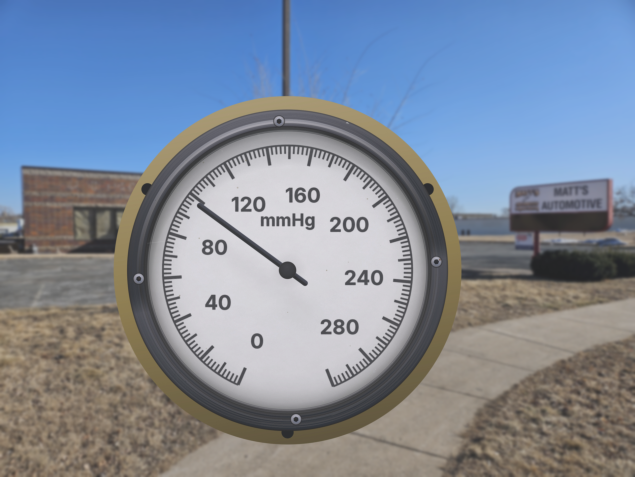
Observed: **98** mmHg
